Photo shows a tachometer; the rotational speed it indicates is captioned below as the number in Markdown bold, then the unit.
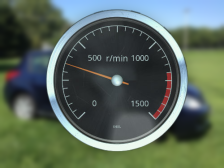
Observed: **350** rpm
